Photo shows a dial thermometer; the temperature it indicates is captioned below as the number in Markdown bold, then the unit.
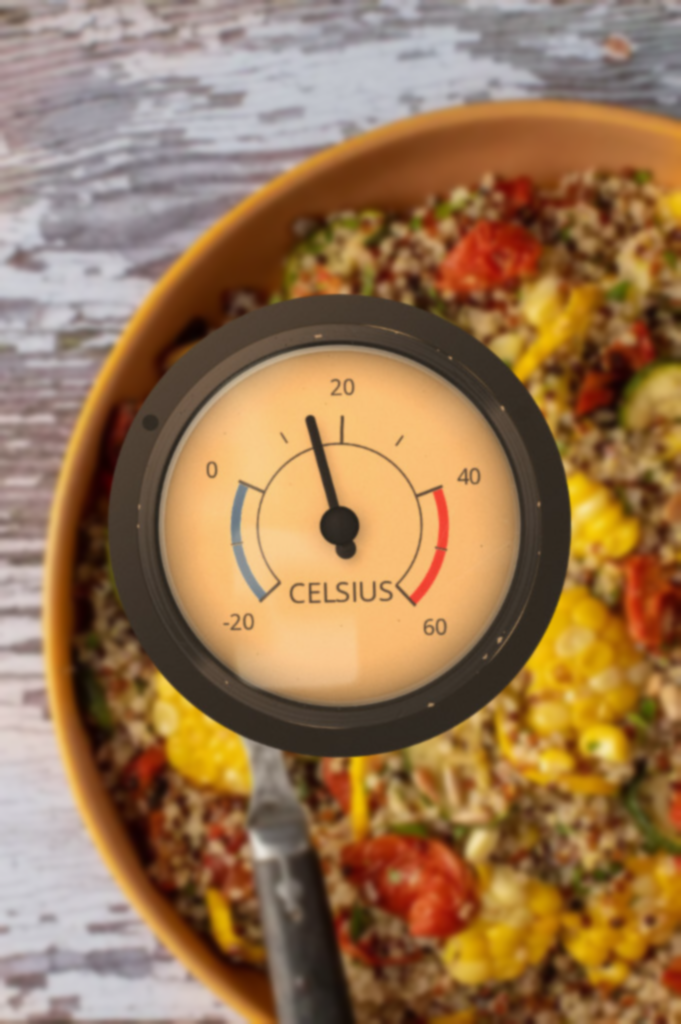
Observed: **15** °C
